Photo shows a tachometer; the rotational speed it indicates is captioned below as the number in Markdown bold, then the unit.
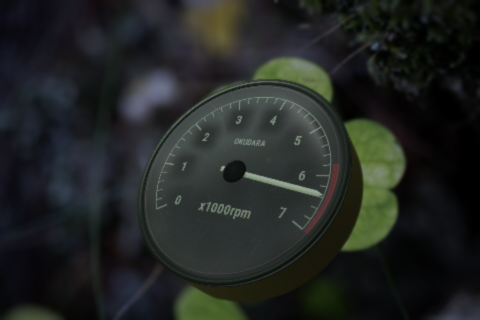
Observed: **6400** rpm
